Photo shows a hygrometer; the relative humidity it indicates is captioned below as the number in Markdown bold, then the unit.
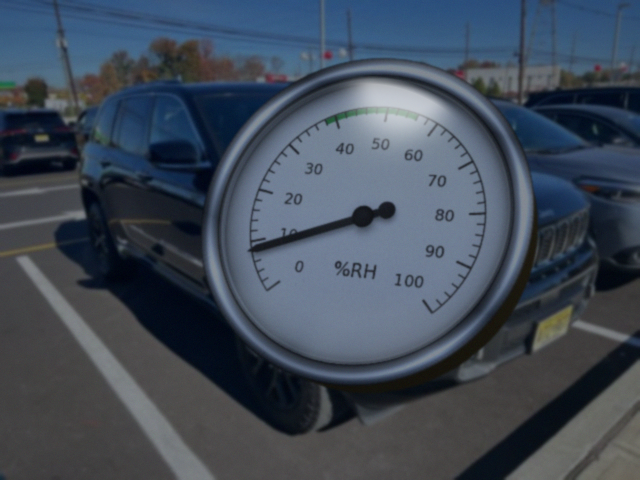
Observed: **8** %
